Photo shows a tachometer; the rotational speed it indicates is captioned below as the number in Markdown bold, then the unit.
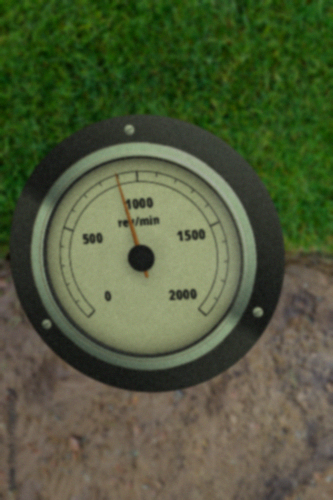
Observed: **900** rpm
